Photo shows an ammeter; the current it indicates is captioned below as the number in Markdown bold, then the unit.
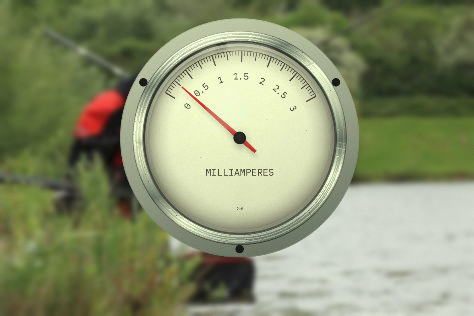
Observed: **0.25** mA
